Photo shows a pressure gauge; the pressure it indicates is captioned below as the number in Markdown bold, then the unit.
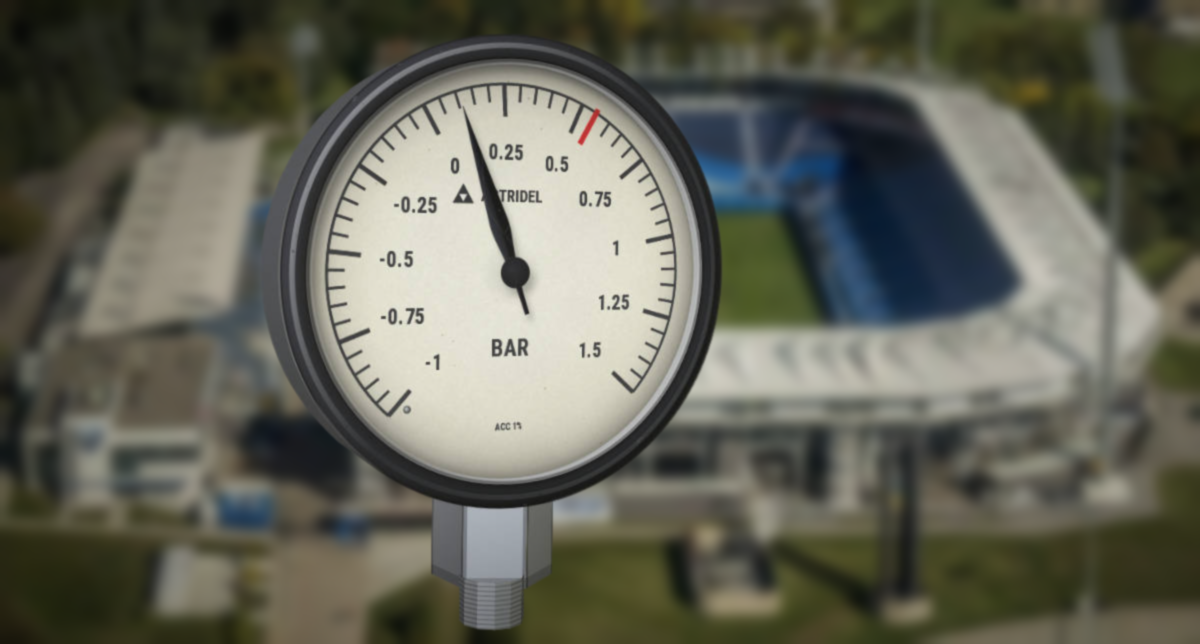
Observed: **0.1** bar
